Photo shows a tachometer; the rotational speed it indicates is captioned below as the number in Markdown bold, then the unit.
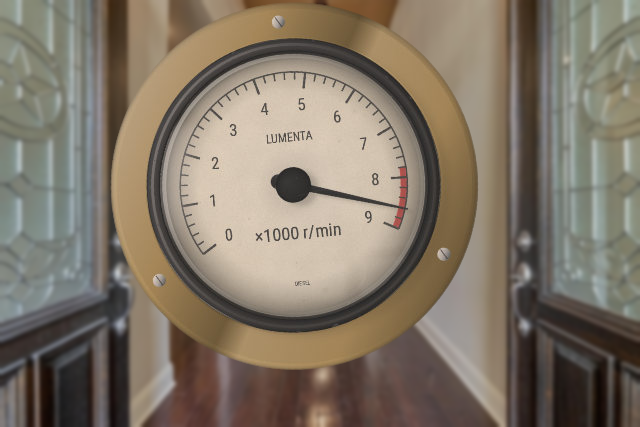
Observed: **8600** rpm
